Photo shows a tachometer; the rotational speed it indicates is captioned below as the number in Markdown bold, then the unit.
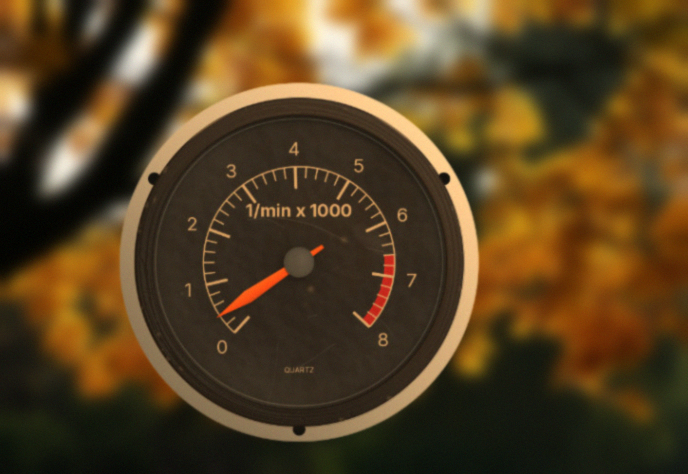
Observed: **400** rpm
